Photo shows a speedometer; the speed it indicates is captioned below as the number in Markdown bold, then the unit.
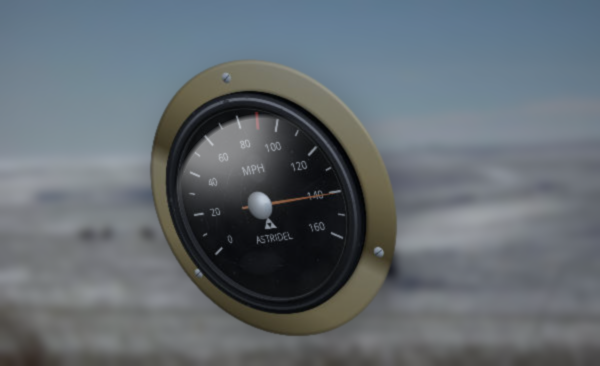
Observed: **140** mph
